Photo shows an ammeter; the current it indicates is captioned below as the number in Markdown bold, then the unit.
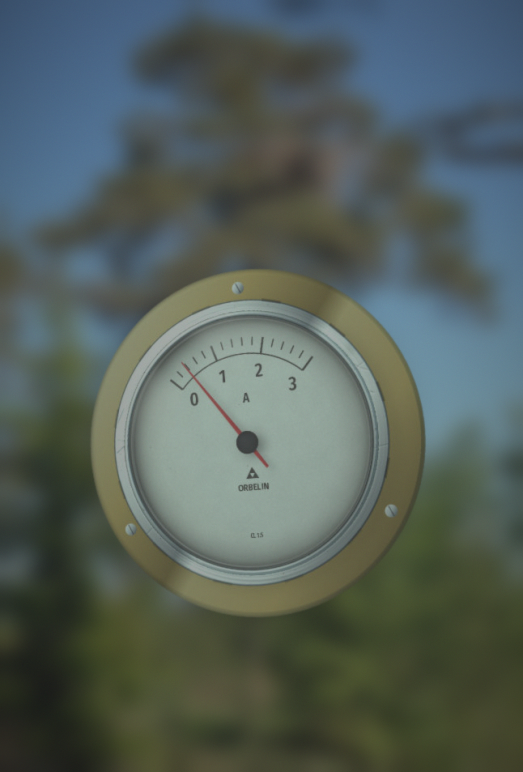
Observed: **0.4** A
